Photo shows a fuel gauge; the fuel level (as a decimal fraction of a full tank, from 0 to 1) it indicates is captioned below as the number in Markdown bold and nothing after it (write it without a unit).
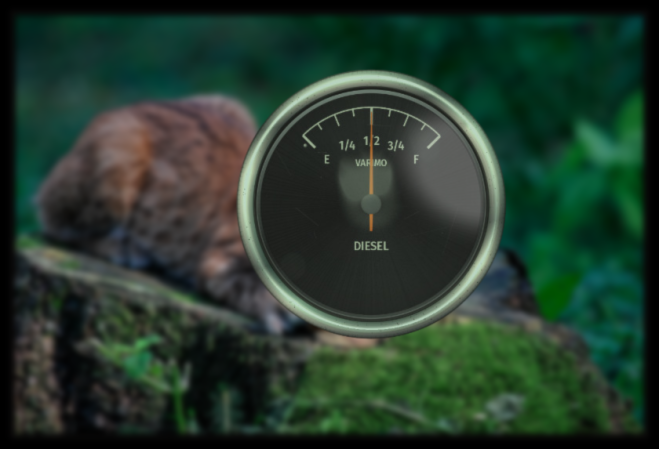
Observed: **0.5**
